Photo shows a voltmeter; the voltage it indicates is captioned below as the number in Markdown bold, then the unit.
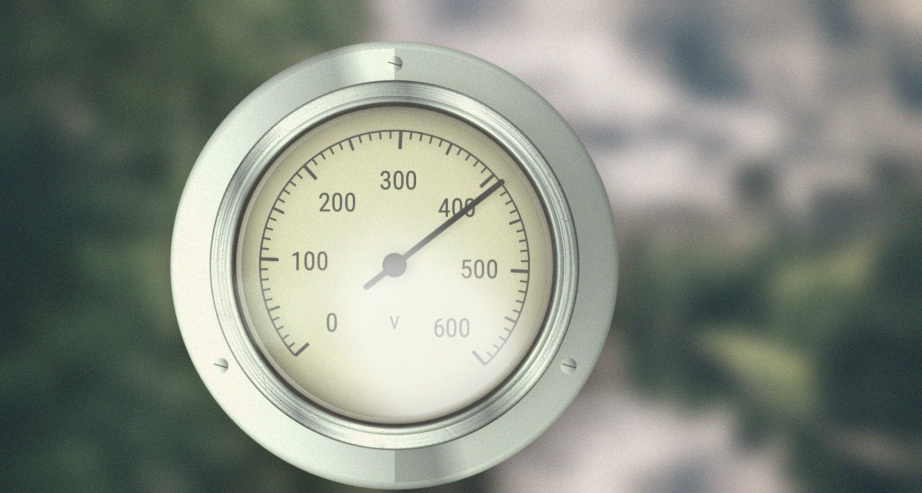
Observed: **410** V
